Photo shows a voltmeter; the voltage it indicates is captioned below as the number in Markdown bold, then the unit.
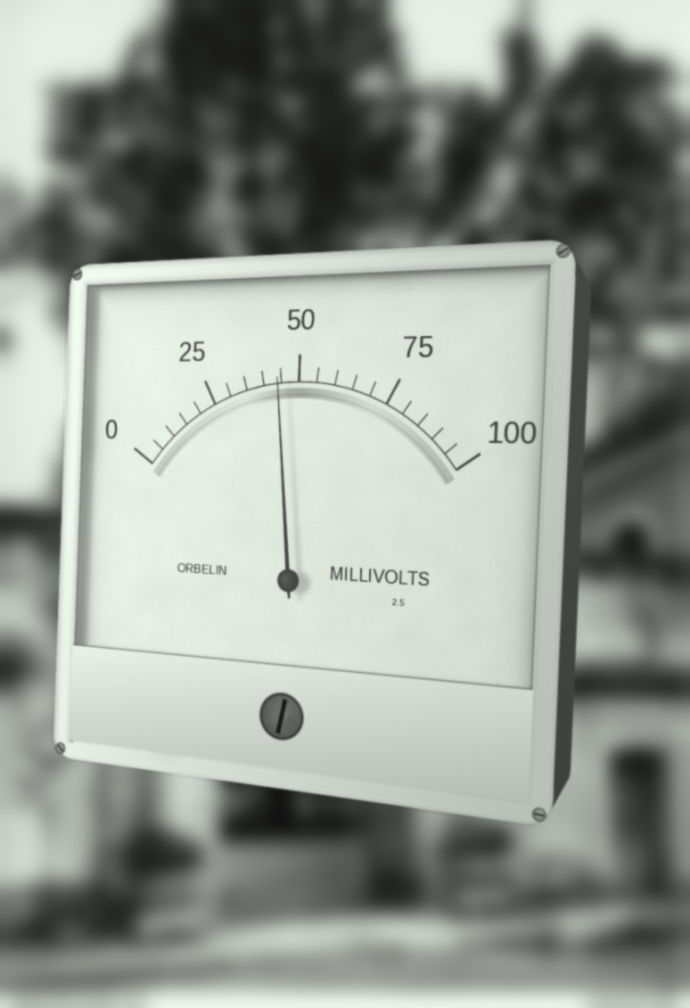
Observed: **45** mV
